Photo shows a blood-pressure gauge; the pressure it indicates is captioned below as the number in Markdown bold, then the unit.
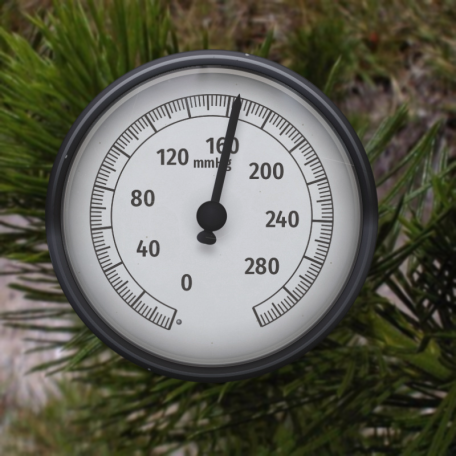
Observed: **164** mmHg
